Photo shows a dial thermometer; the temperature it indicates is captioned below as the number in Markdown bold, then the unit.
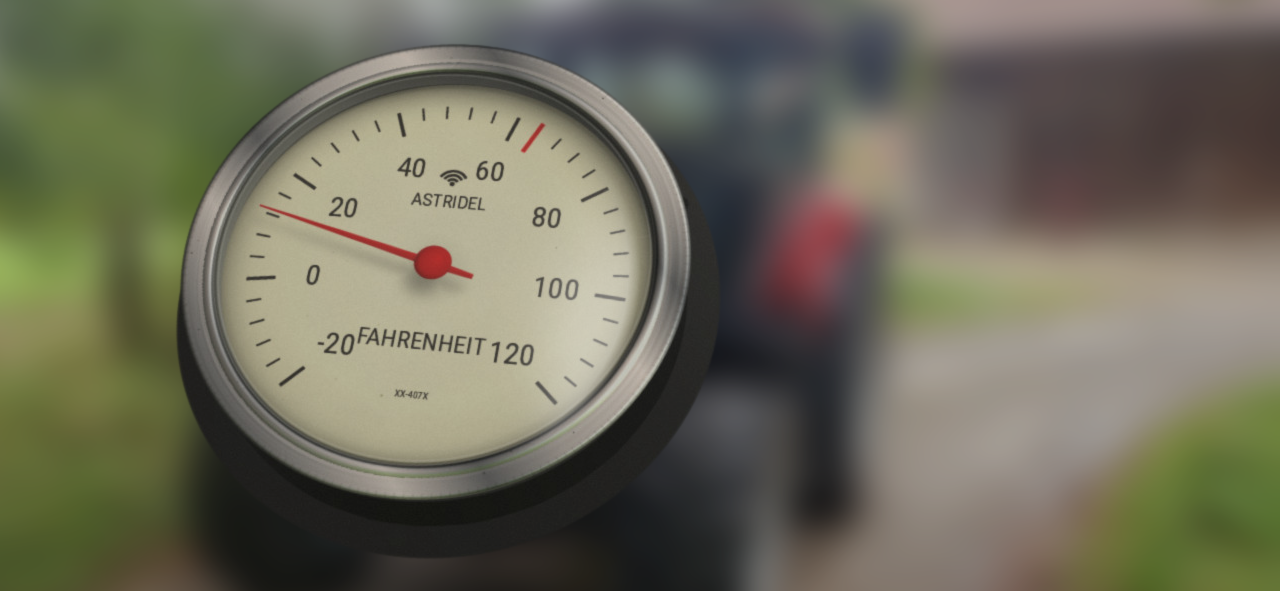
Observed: **12** °F
